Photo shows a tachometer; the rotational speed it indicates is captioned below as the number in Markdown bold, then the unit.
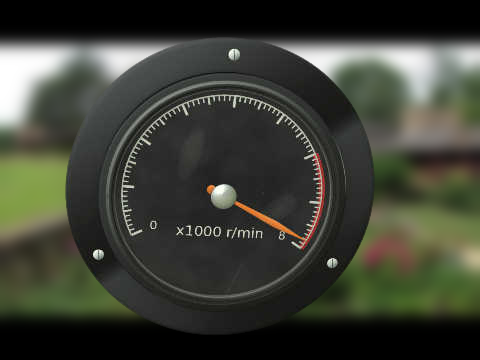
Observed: **7800** rpm
